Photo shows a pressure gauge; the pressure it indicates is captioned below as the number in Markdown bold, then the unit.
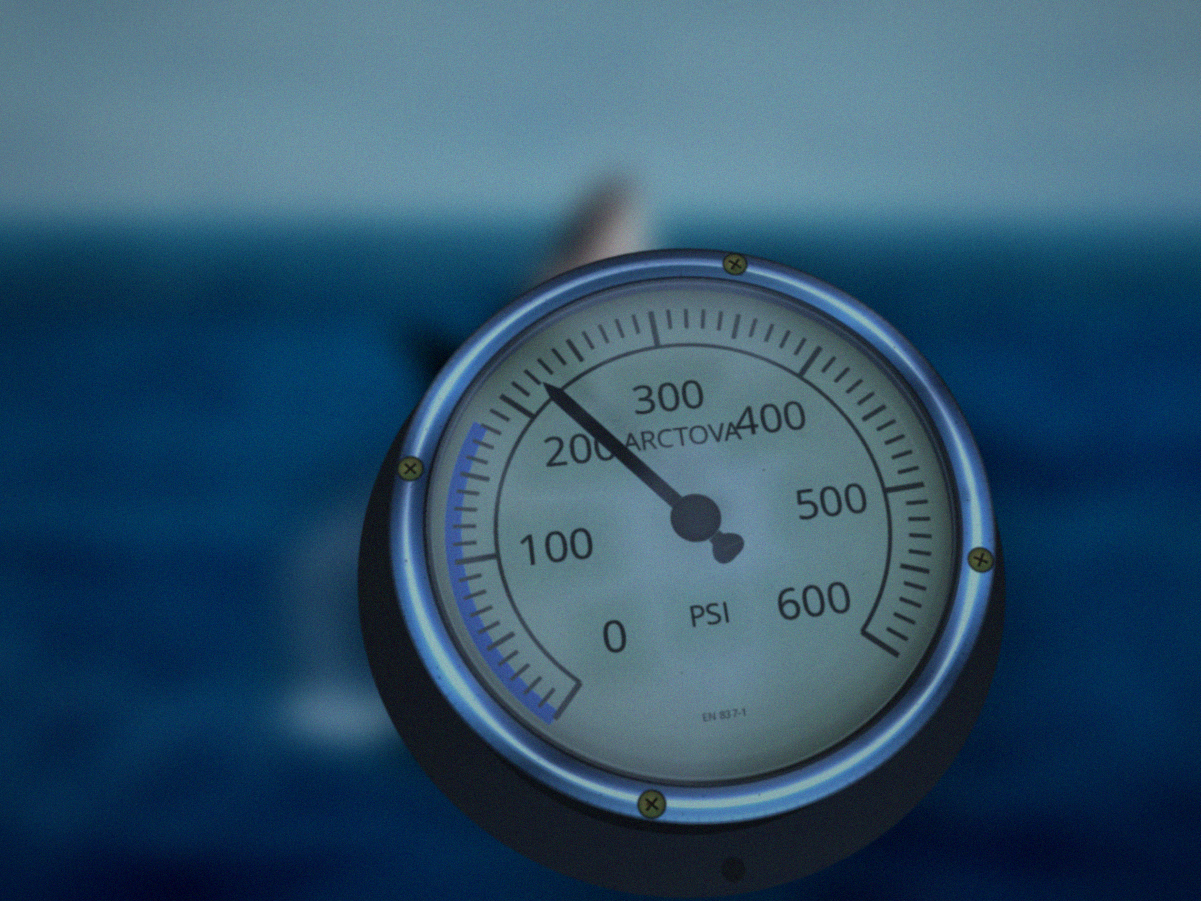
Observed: **220** psi
